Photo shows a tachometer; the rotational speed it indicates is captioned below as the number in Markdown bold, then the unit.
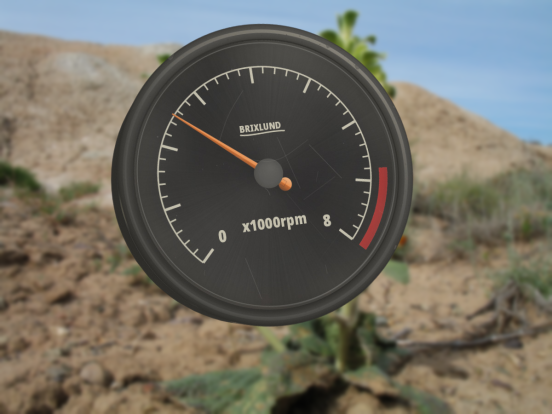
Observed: **2500** rpm
